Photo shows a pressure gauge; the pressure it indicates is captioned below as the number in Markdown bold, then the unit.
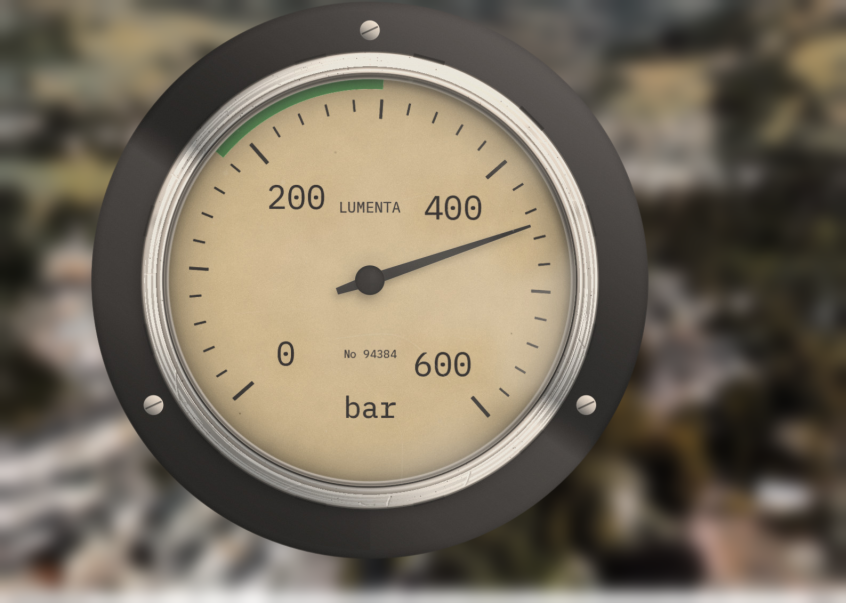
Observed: **450** bar
